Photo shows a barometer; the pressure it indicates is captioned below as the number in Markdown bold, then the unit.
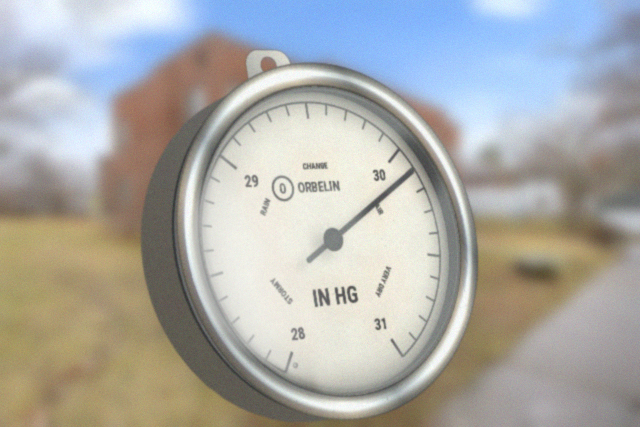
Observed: **30.1** inHg
